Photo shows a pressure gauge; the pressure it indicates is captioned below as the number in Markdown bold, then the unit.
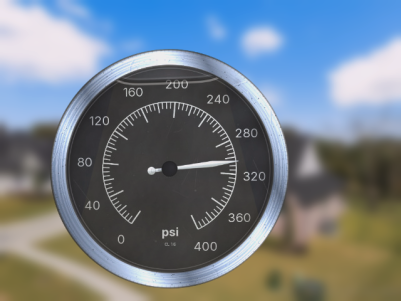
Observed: **305** psi
